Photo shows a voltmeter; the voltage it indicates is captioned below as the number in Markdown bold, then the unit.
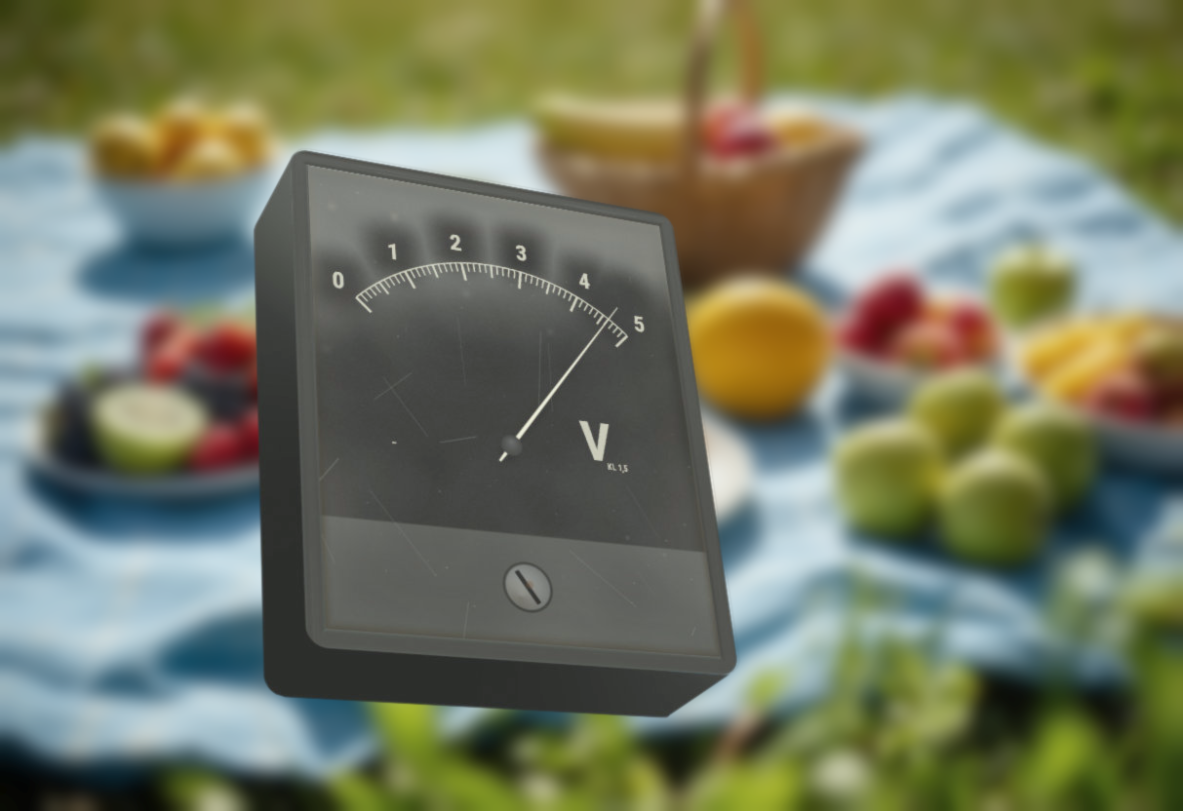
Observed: **4.6** V
